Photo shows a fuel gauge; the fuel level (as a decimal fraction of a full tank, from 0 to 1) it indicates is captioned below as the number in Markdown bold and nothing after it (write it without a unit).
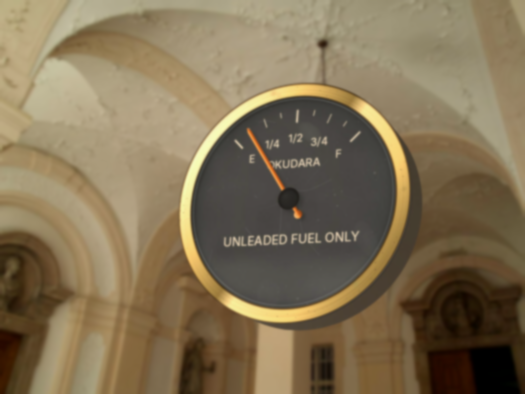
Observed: **0.125**
